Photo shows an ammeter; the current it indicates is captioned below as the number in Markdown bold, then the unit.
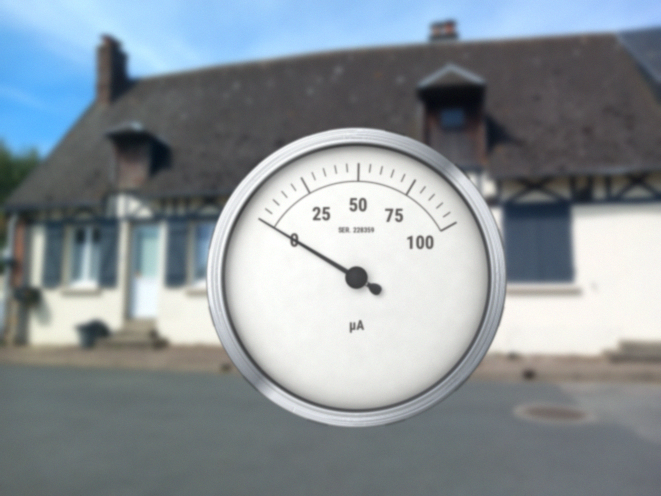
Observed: **0** µA
